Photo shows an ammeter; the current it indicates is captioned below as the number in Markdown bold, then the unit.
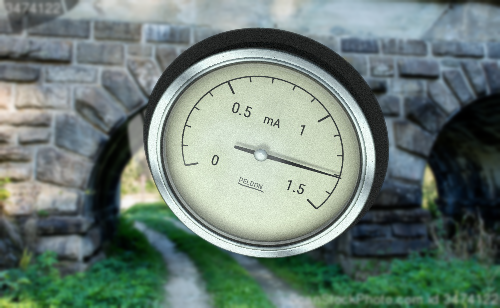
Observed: **1.3** mA
